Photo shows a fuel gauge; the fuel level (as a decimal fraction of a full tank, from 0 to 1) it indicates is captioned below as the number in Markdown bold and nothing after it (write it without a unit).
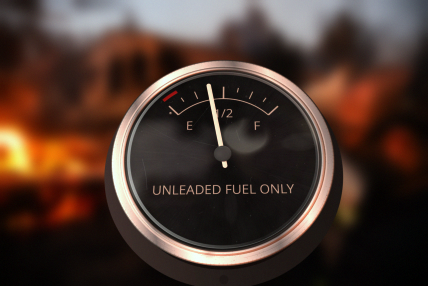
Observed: **0.375**
